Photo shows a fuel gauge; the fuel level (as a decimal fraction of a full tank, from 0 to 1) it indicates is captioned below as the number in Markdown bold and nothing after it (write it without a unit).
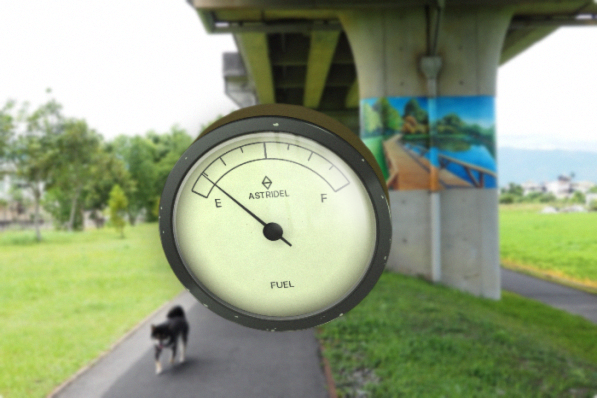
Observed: **0.125**
